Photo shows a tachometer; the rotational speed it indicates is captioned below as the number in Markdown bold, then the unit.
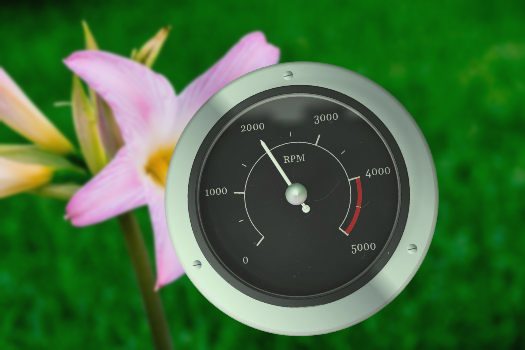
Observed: **2000** rpm
